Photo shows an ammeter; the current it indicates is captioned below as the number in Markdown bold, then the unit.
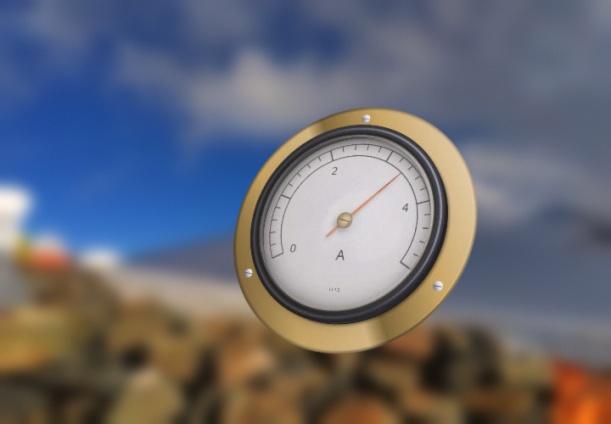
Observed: **3.4** A
